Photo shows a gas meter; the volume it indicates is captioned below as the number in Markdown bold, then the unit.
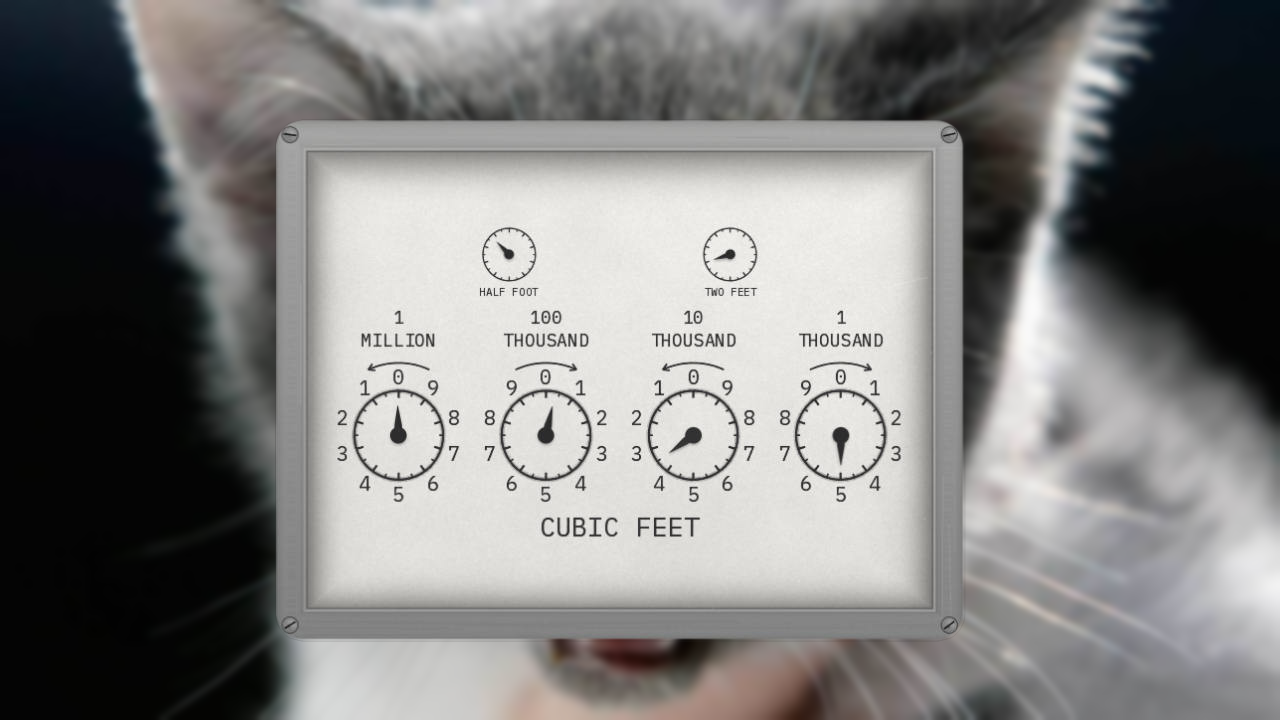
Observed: **3500** ft³
